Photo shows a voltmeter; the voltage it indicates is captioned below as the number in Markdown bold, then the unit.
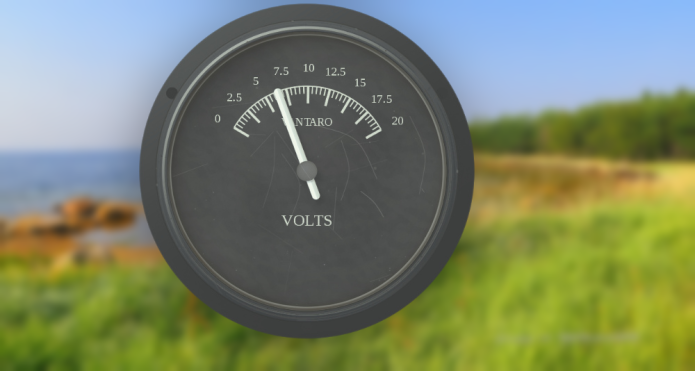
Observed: **6.5** V
